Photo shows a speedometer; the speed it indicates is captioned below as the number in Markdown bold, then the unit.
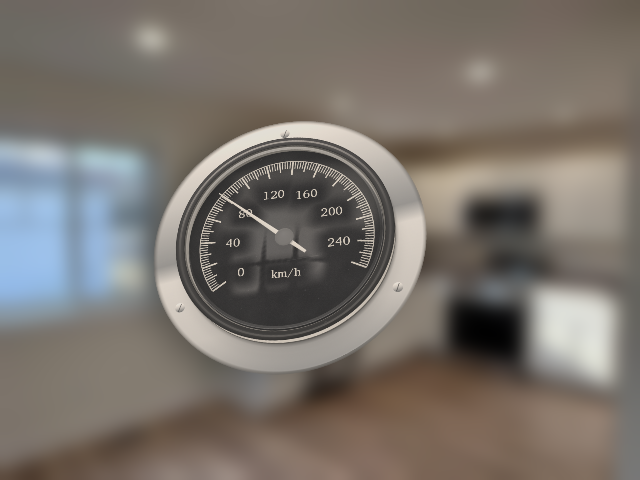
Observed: **80** km/h
